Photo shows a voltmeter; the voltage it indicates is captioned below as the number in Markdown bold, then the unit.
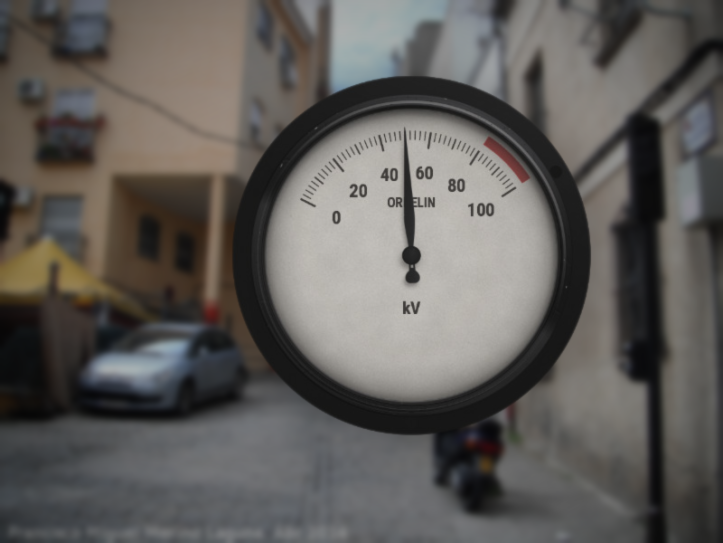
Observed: **50** kV
